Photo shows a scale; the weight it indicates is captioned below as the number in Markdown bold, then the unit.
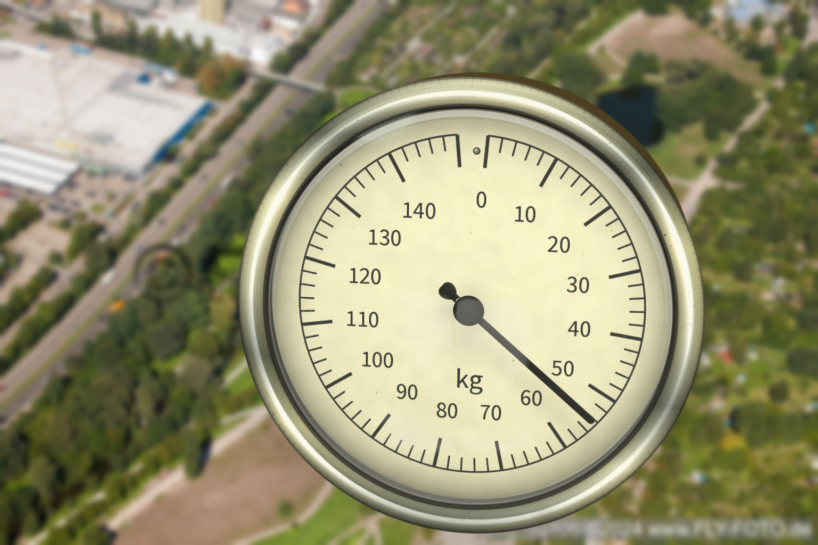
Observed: **54** kg
